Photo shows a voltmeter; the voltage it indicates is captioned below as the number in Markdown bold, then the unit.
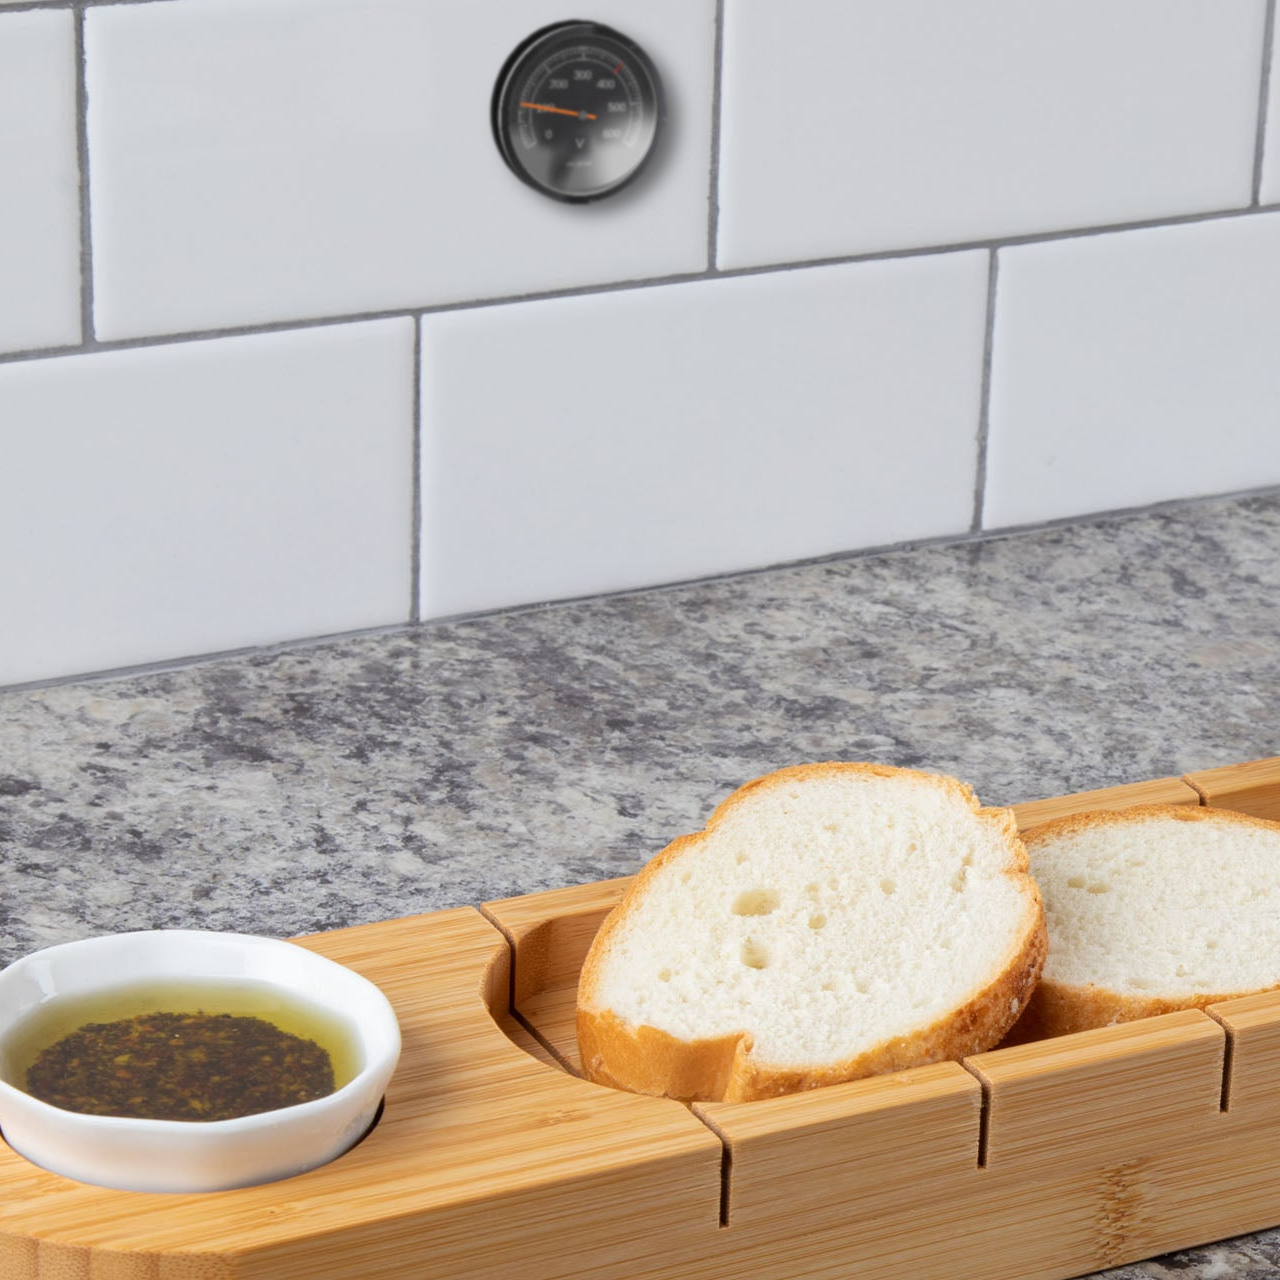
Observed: **100** V
